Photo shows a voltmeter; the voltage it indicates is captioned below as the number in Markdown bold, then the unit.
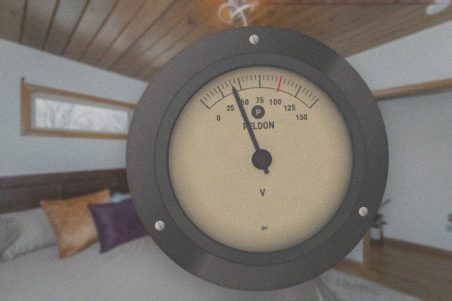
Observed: **40** V
